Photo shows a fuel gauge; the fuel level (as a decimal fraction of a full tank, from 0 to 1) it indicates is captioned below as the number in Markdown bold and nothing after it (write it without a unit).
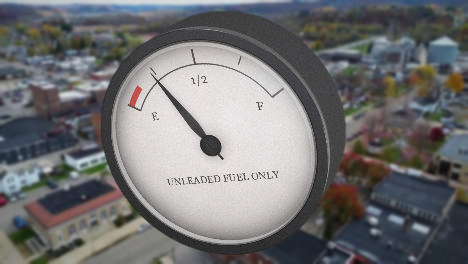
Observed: **0.25**
